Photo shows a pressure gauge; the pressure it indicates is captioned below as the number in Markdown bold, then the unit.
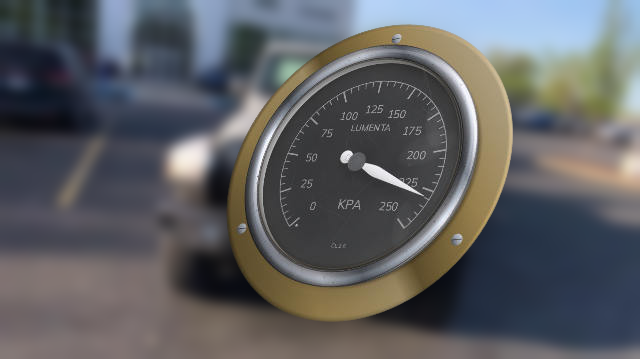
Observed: **230** kPa
